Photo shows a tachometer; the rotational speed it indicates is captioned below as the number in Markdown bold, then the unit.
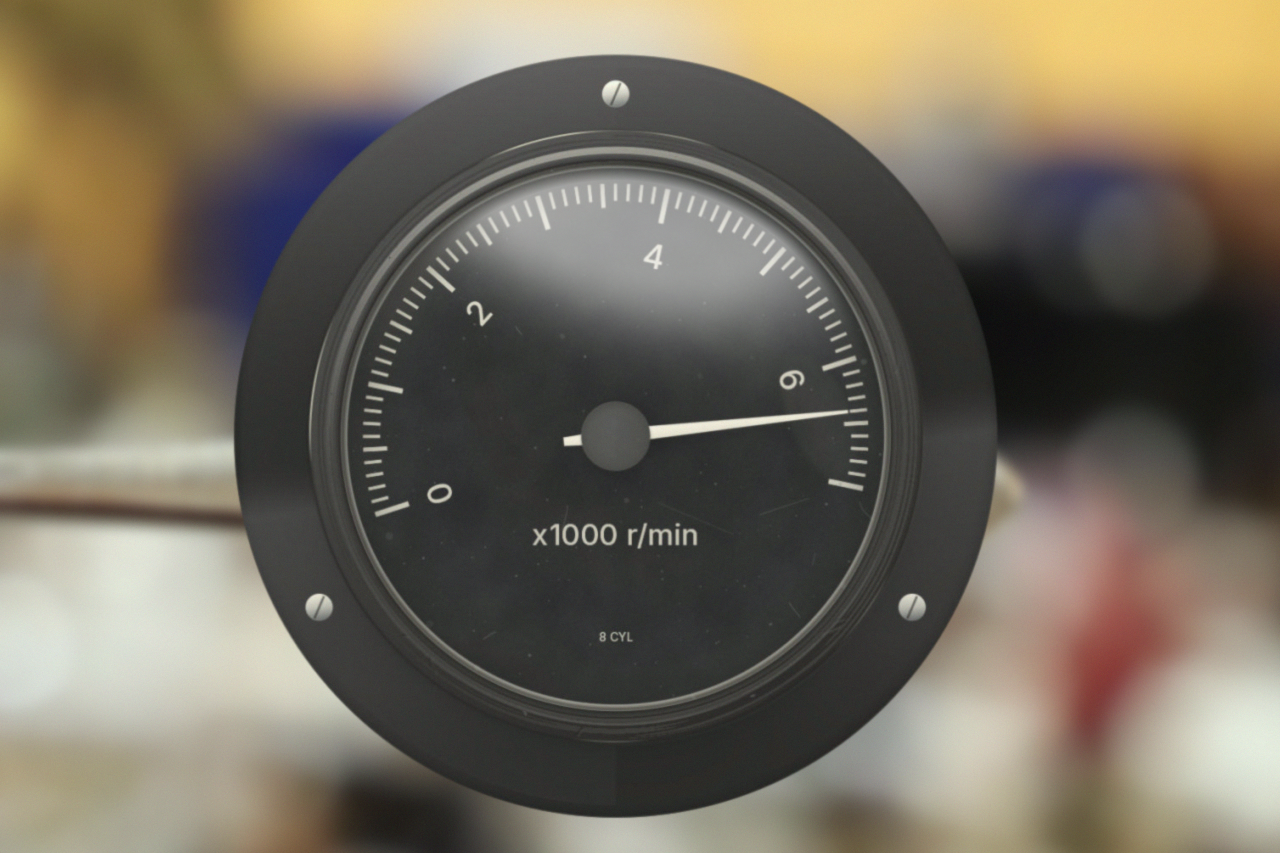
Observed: **6400** rpm
